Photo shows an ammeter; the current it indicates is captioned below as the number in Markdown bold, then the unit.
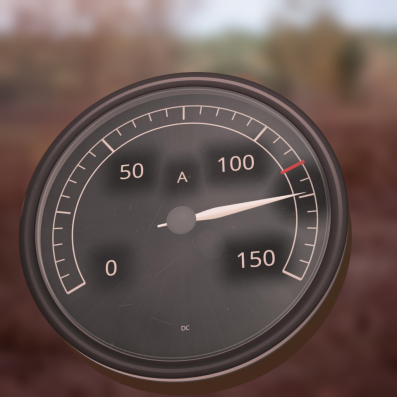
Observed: **125** A
